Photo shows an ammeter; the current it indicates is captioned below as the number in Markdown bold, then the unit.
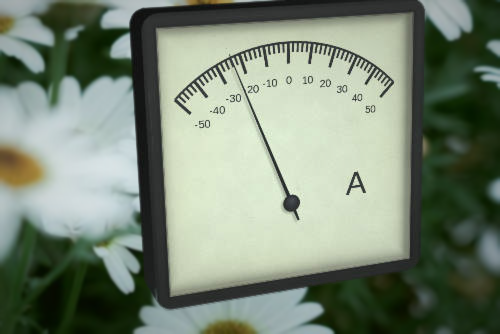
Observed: **-24** A
